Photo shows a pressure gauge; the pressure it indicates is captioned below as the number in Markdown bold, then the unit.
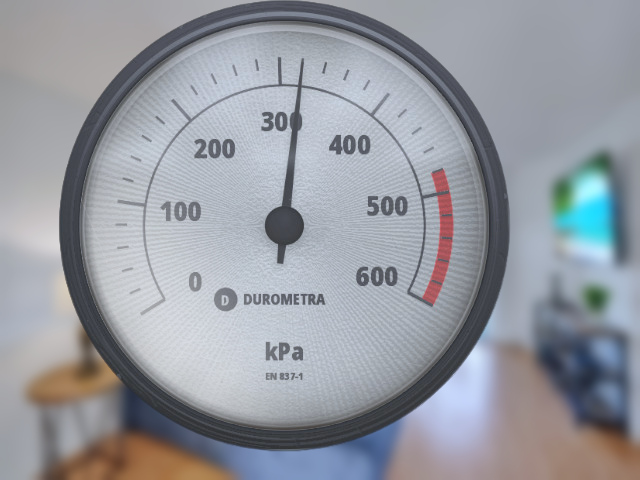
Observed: **320** kPa
